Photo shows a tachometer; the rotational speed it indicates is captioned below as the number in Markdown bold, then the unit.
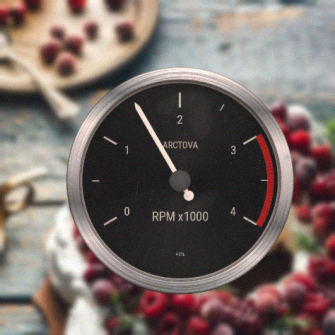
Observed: **1500** rpm
